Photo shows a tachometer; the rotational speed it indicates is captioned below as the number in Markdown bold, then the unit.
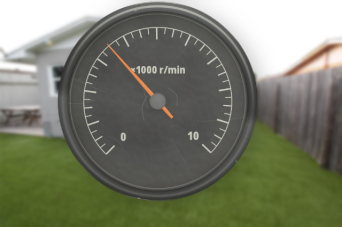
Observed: **3500** rpm
